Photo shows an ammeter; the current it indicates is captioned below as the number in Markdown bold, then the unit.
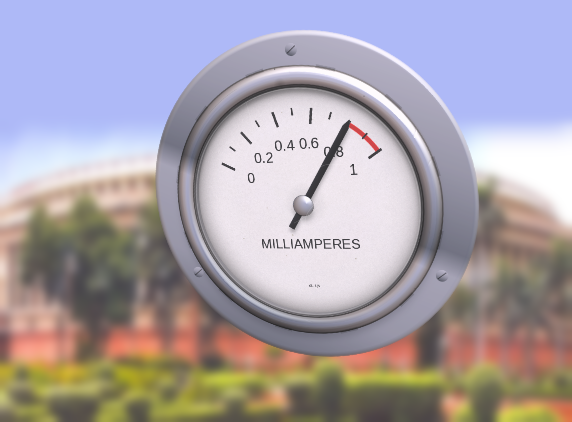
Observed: **0.8** mA
